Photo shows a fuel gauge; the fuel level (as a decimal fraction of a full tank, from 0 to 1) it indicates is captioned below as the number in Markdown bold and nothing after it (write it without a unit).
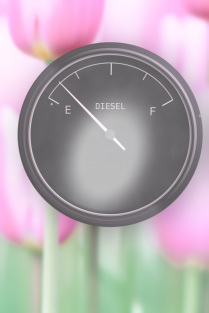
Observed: **0.125**
